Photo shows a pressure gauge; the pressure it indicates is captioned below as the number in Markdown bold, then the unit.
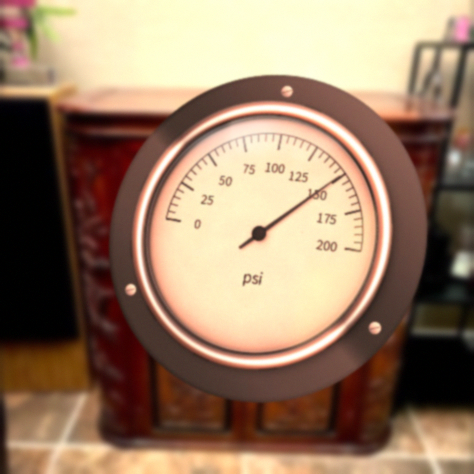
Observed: **150** psi
